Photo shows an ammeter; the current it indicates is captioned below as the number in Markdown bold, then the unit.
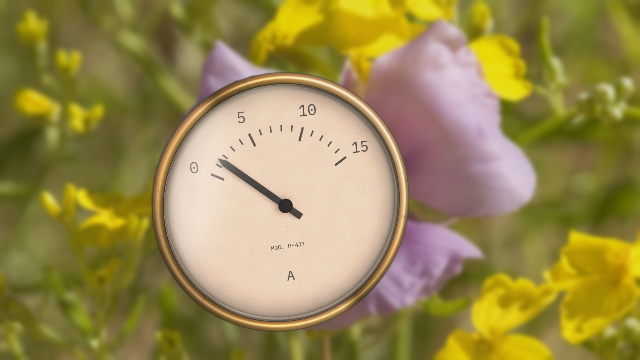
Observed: **1.5** A
